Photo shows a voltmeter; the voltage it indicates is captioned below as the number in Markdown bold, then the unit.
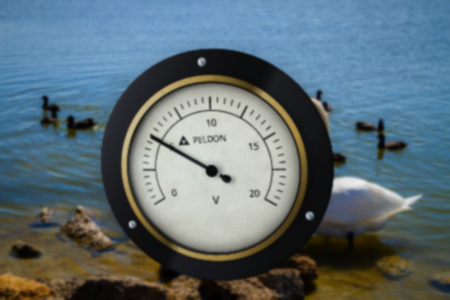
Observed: **5** V
